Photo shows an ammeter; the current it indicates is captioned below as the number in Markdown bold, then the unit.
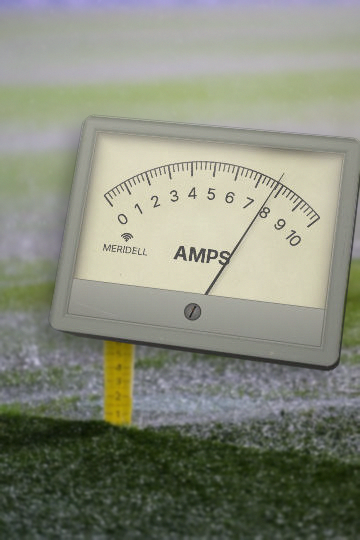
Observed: **7.8** A
